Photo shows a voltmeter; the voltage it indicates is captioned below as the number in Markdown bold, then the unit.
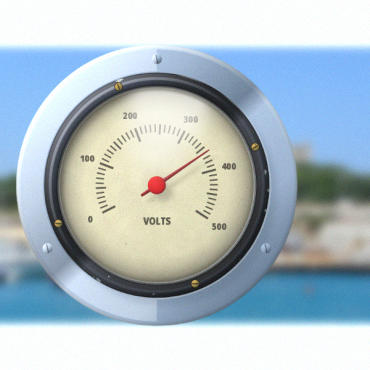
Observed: **360** V
